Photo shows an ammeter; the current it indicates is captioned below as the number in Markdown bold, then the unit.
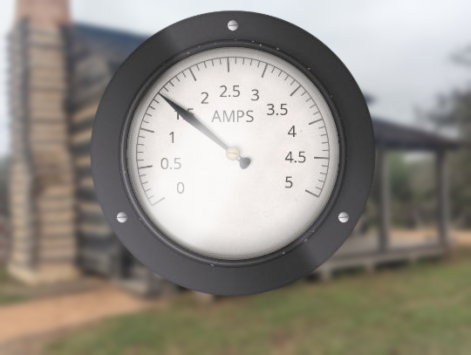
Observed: **1.5** A
